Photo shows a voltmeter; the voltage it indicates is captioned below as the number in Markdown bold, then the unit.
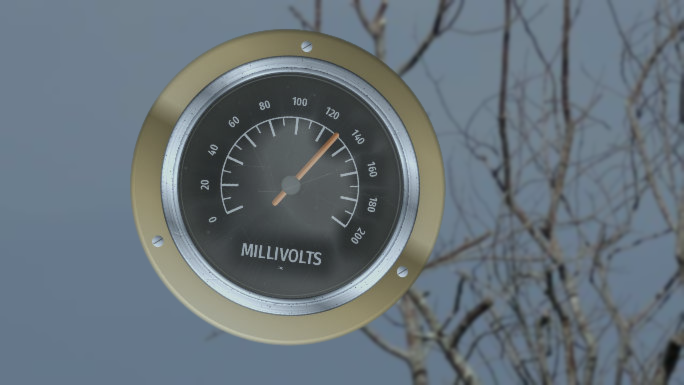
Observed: **130** mV
